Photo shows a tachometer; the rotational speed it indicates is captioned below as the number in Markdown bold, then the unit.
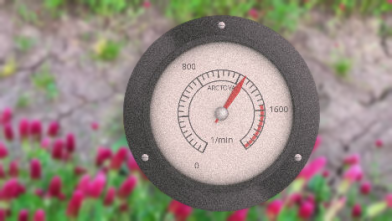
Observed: **1250** rpm
